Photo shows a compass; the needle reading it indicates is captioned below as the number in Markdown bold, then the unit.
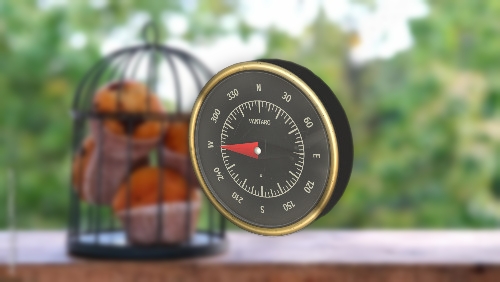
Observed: **270** °
